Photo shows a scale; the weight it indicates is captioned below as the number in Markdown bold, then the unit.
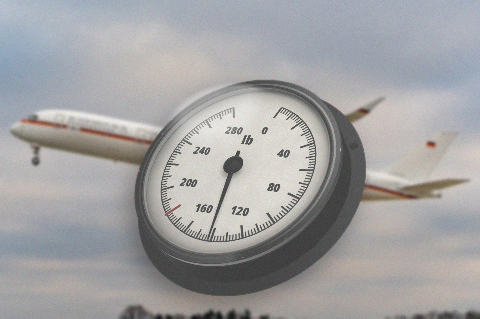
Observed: **140** lb
